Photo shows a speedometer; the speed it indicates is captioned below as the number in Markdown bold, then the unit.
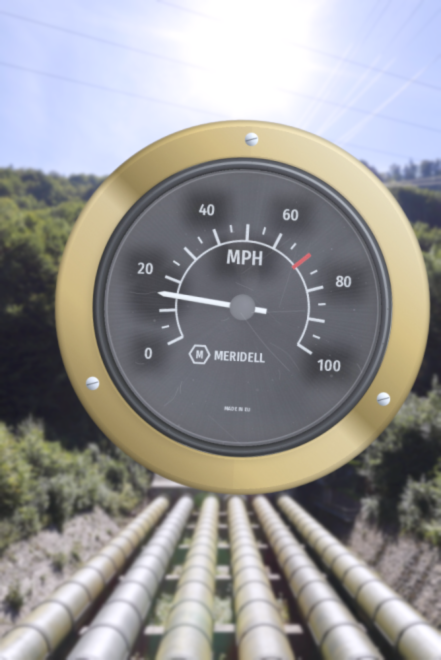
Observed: **15** mph
